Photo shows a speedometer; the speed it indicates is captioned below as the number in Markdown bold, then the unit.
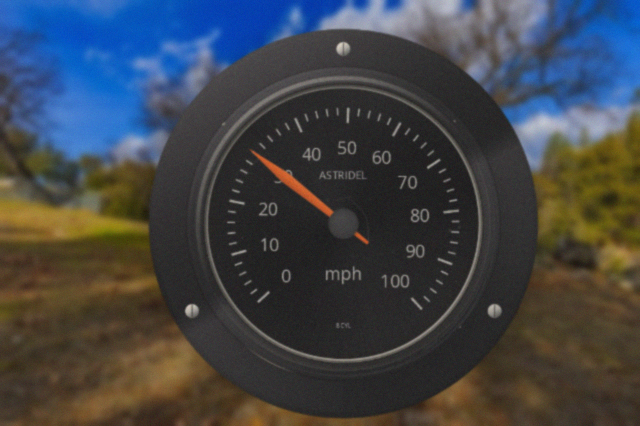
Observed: **30** mph
